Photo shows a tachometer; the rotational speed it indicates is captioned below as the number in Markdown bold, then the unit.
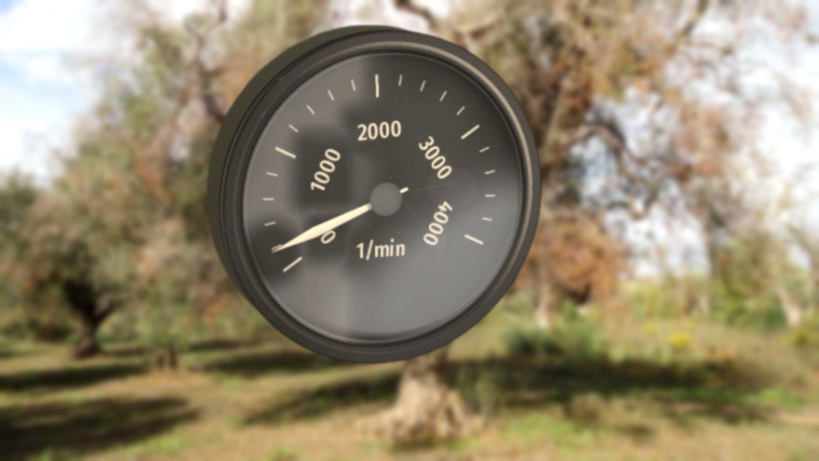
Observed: **200** rpm
